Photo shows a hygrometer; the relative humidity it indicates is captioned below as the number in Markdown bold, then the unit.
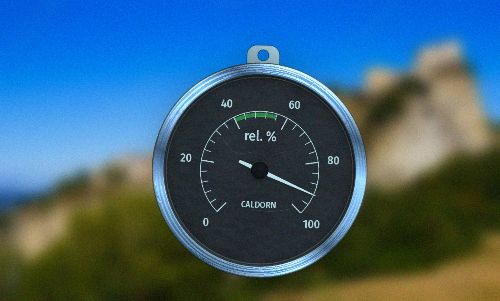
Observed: **92** %
